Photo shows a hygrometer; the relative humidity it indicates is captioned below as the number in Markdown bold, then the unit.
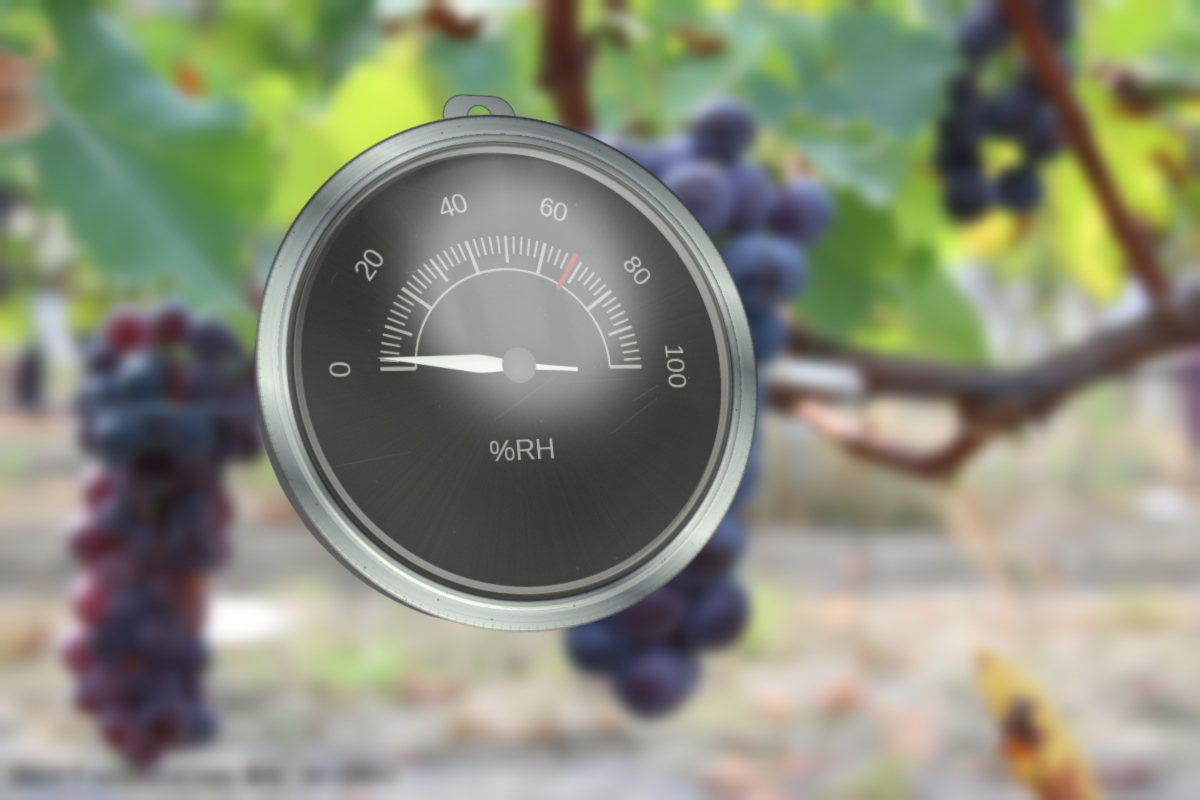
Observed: **2** %
